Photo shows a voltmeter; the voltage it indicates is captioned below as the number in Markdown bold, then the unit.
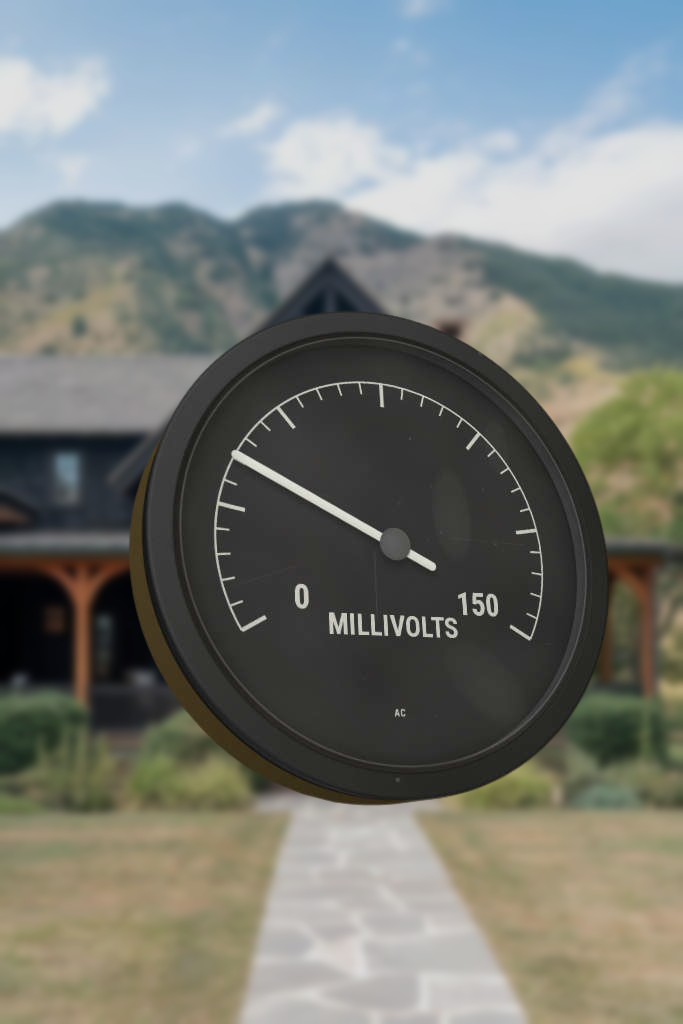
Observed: **35** mV
